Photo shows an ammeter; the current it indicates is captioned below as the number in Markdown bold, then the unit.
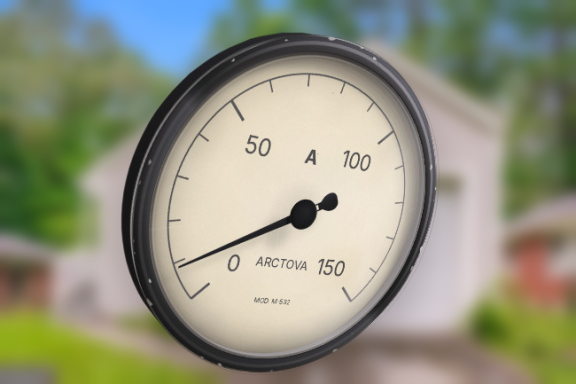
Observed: **10** A
